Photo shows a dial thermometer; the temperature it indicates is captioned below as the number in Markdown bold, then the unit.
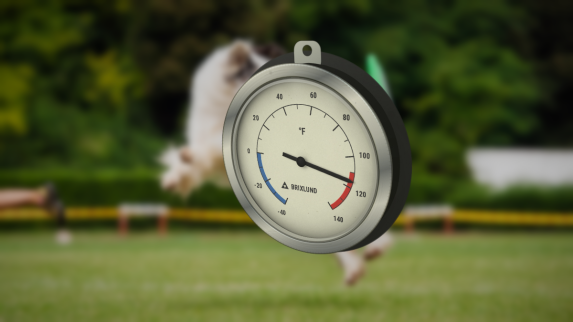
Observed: **115** °F
